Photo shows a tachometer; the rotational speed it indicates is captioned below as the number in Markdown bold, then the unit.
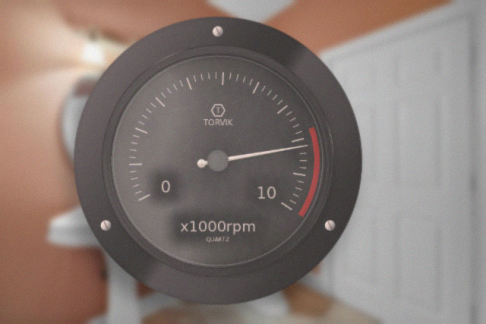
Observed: **8200** rpm
